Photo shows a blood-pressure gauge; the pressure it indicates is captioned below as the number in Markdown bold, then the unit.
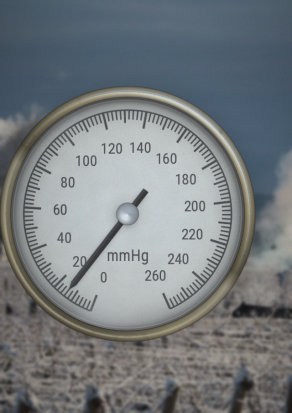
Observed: **14** mmHg
